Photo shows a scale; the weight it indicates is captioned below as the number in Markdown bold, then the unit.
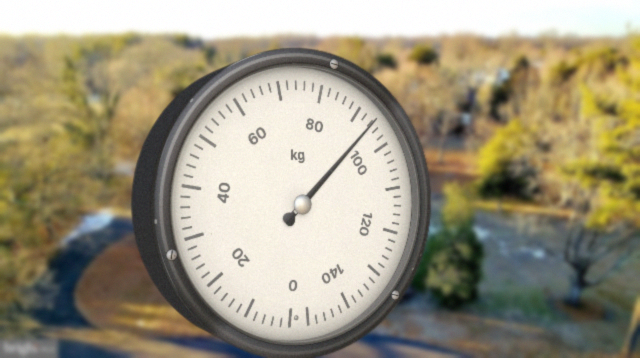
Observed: **94** kg
